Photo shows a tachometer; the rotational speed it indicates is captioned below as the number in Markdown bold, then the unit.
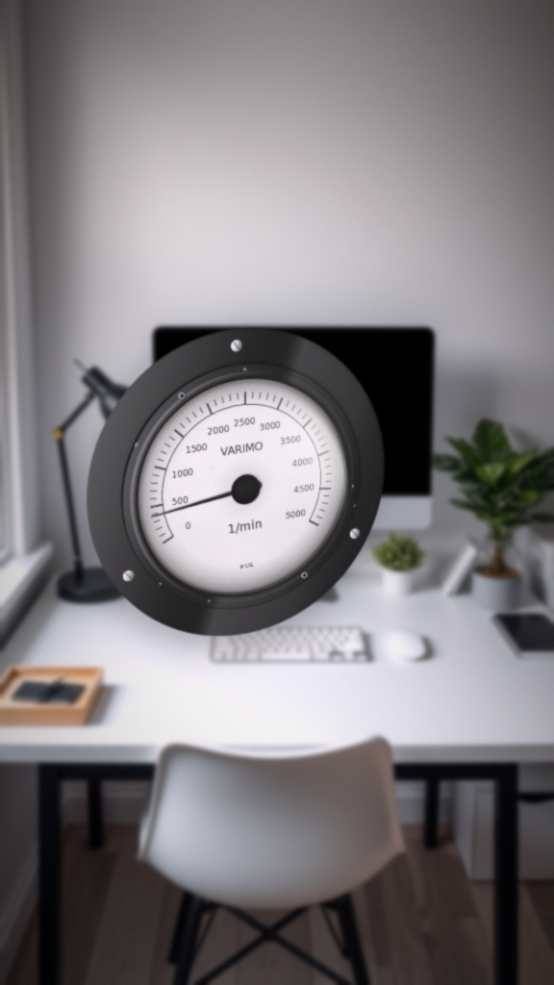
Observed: **400** rpm
